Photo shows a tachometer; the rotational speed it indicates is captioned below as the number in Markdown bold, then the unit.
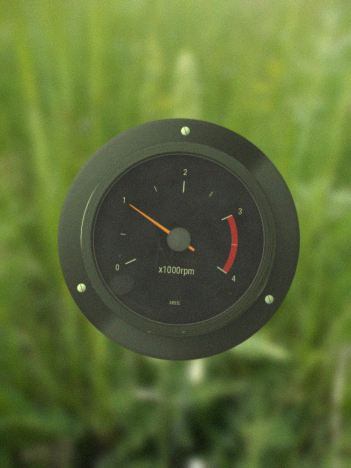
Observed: **1000** rpm
